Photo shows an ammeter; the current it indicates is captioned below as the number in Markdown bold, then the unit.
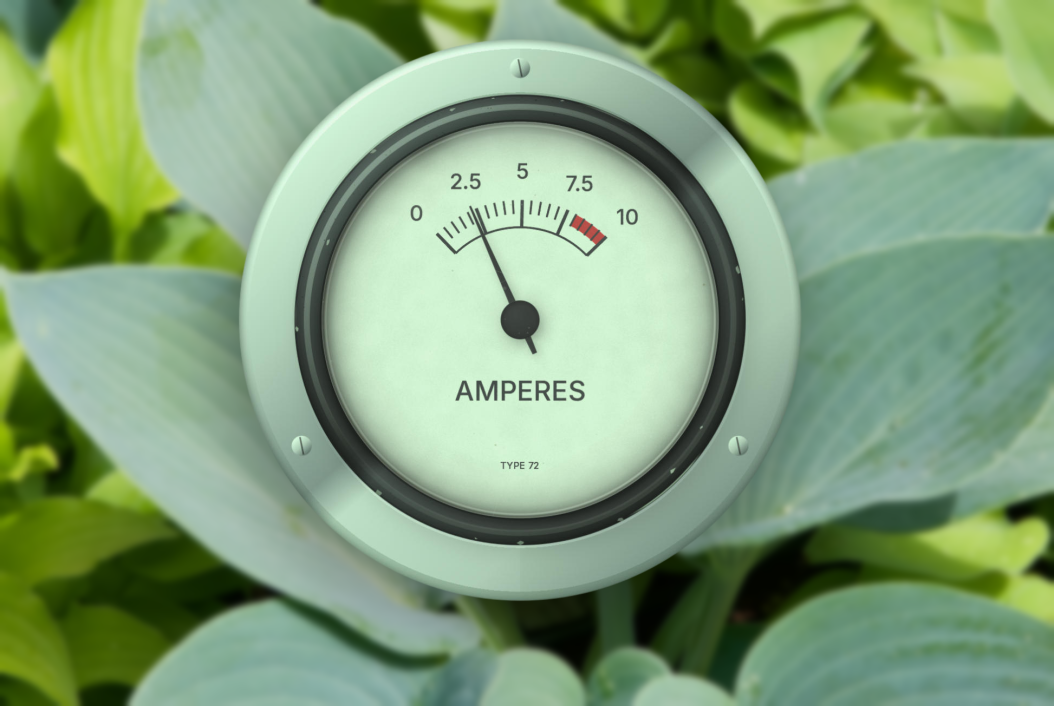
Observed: **2.25** A
